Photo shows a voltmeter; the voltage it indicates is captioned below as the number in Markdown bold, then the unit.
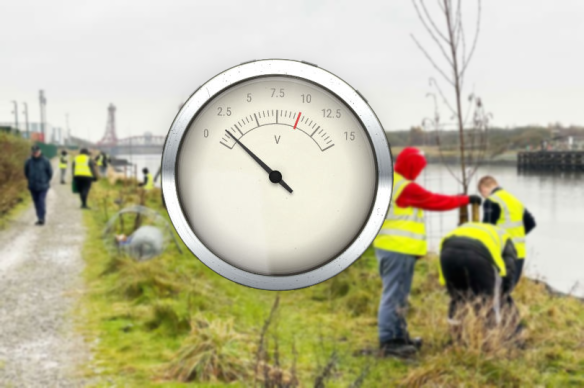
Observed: **1.5** V
